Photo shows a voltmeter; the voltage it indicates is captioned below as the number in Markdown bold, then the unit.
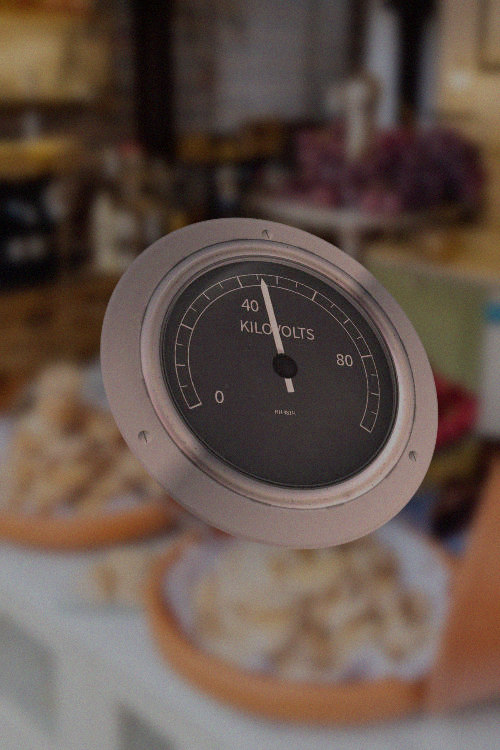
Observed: **45** kV
